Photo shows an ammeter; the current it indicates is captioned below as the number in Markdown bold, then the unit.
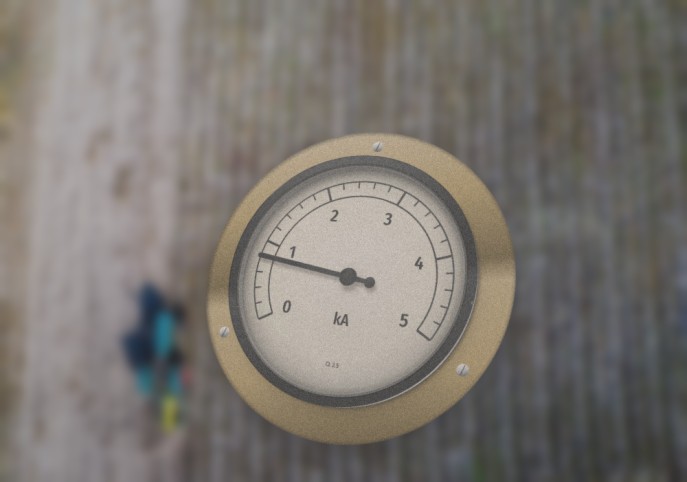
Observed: **0.8** kA
